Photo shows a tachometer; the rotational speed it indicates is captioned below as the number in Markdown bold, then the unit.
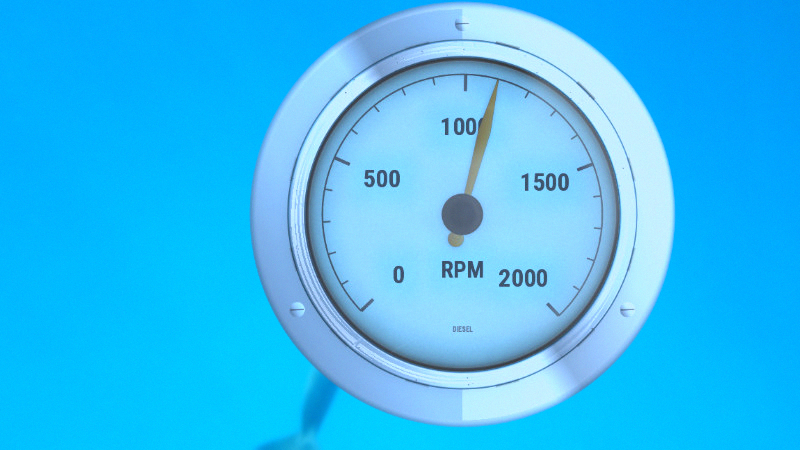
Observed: **1100** rpm
